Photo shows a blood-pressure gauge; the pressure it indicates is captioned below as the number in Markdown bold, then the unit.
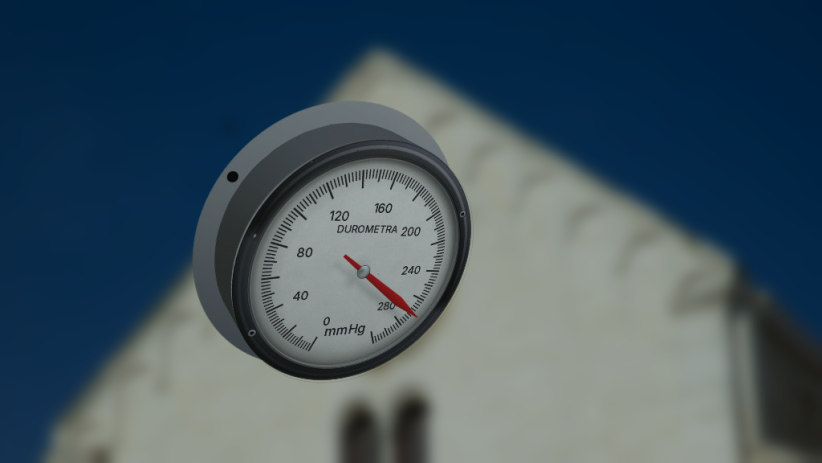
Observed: **270** mmHg
